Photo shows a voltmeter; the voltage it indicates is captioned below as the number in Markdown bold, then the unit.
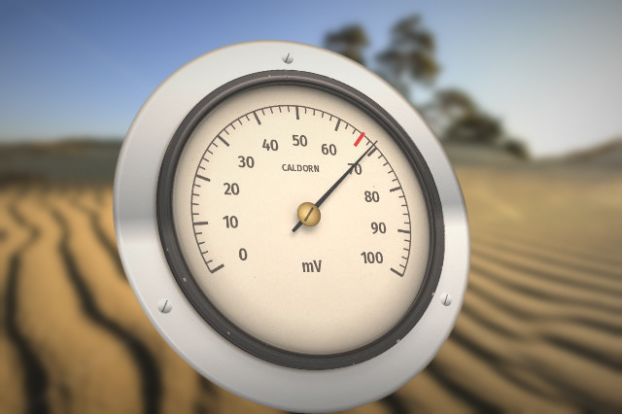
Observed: **69** mV
